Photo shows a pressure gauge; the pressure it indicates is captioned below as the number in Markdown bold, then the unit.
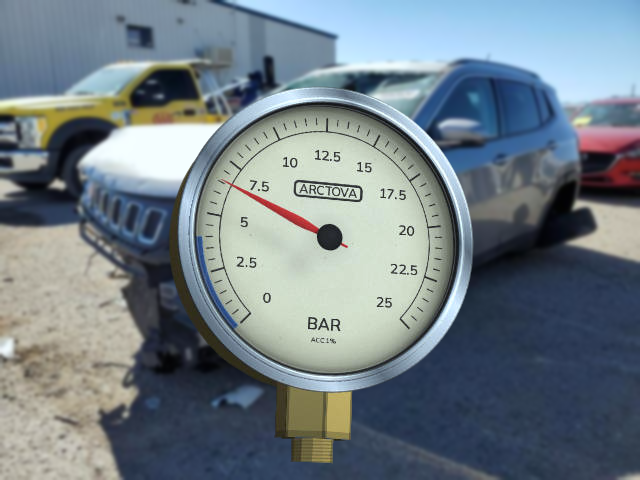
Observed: **6.5** bar
